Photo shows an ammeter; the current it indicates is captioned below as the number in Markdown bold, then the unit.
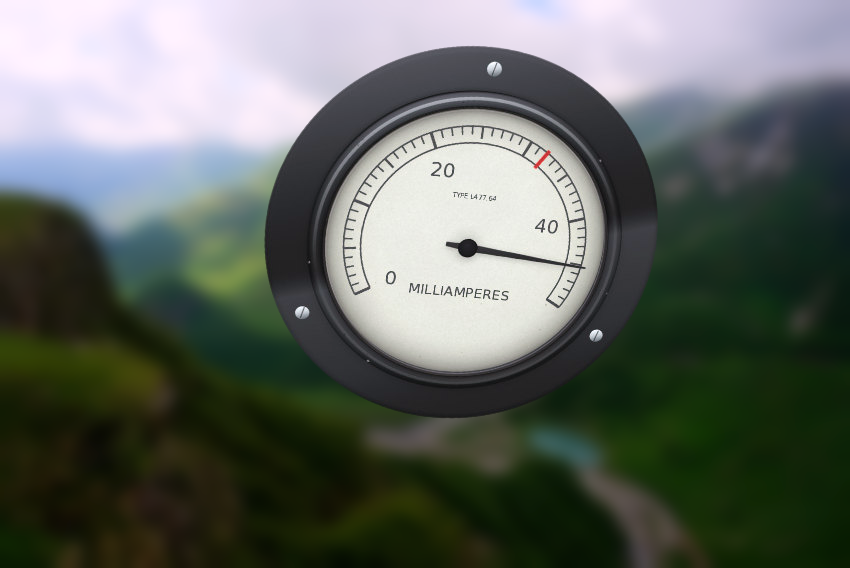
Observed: **45** mA
